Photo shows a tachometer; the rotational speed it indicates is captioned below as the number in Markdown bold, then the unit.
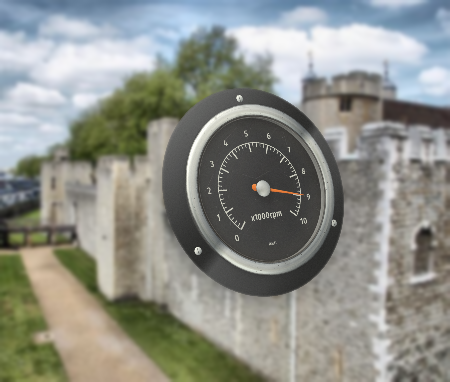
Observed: **9000** rpm
